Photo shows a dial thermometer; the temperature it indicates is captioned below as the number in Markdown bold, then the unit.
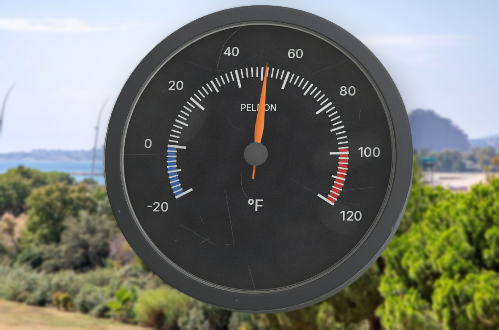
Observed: **52** °F
